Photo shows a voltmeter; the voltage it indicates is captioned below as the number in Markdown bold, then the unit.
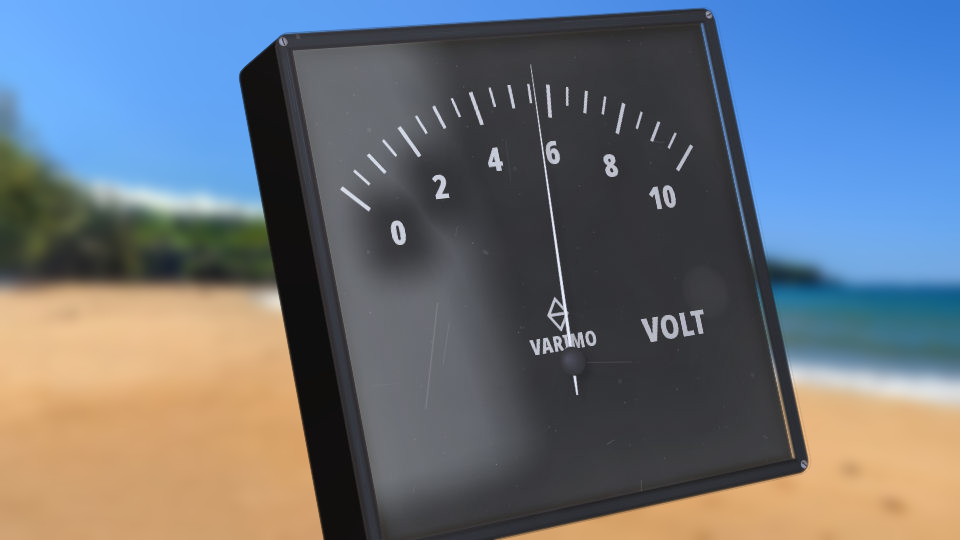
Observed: **5.5** V
